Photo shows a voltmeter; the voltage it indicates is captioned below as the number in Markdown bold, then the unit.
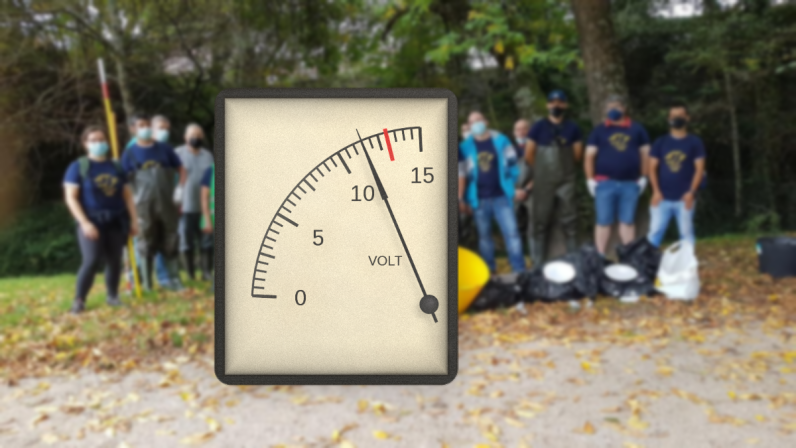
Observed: **11.5** V
